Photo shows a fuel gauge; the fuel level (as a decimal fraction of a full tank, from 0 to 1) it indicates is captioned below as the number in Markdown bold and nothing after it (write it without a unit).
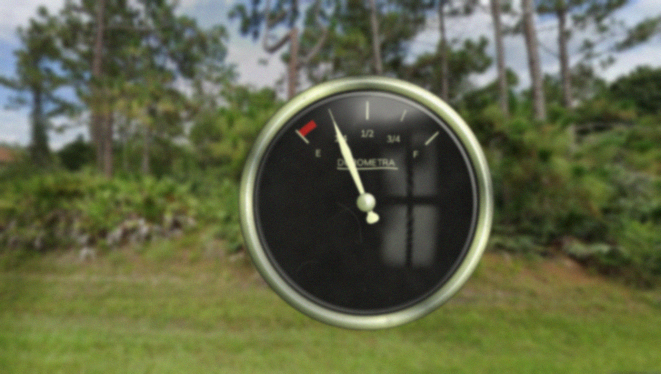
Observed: **0.25**
